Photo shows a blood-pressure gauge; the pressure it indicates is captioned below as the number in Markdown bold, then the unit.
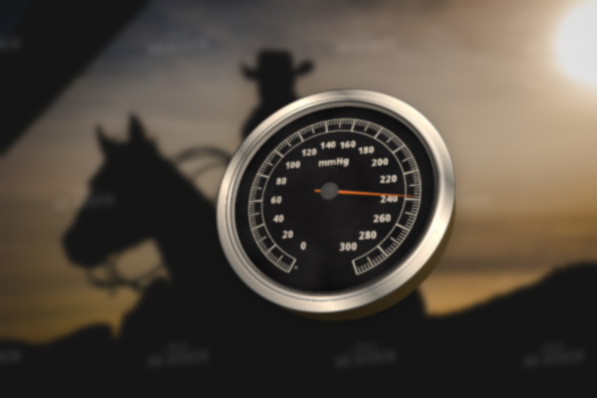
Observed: **240** mmHg
